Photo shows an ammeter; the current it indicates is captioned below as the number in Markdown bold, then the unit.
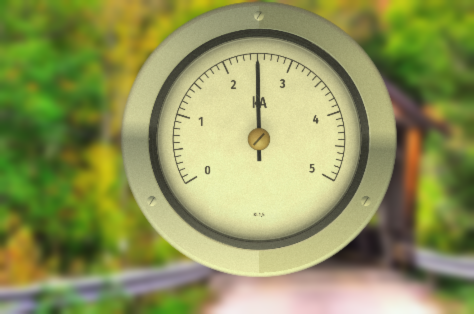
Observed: **2.5** kA
